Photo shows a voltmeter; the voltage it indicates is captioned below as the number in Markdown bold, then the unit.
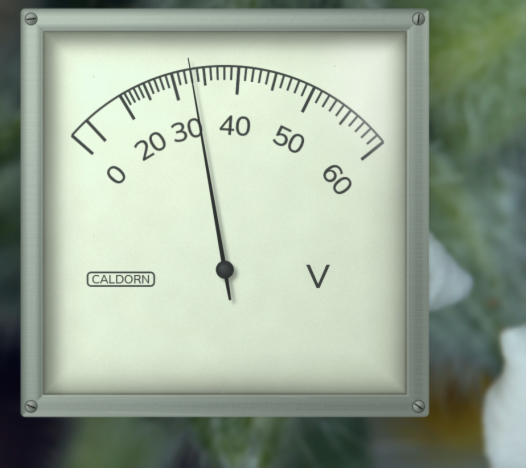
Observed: **33** V
